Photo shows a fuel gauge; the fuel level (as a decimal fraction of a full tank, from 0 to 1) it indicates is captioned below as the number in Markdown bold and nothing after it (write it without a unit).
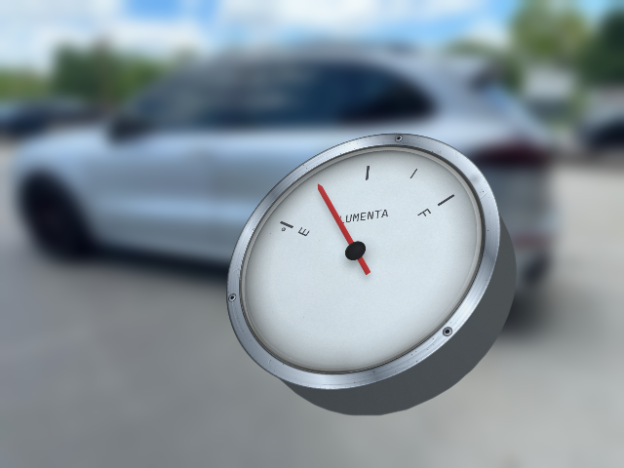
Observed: **0.25**
